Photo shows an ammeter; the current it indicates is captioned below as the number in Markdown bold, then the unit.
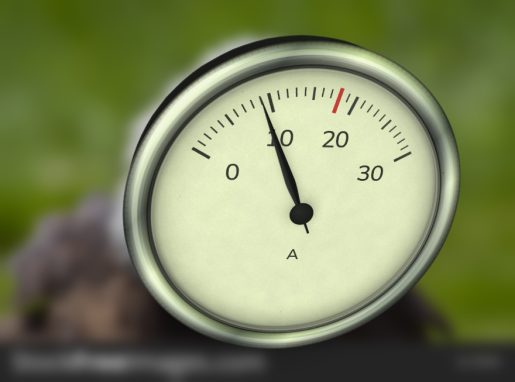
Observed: **9** A
